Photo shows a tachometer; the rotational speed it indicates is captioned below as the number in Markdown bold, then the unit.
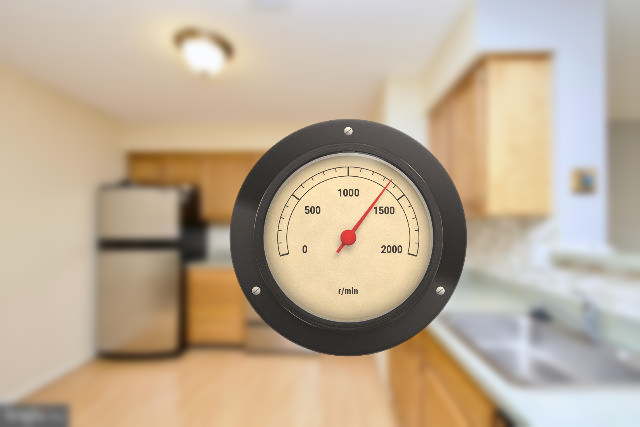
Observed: **1350** rpm
